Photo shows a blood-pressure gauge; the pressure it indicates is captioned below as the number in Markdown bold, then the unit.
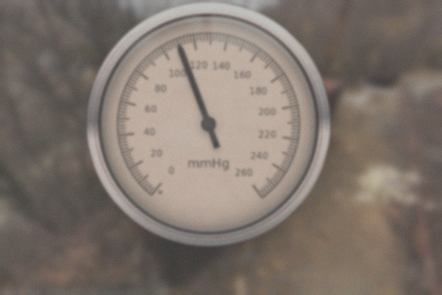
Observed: **110** mmHg
